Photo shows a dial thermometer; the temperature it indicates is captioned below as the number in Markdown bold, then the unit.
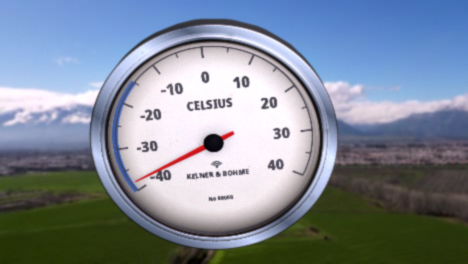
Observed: **-37.5** °C
